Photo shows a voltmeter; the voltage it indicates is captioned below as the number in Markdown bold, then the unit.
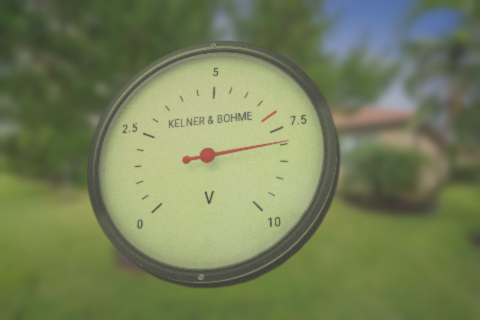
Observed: **8** V
